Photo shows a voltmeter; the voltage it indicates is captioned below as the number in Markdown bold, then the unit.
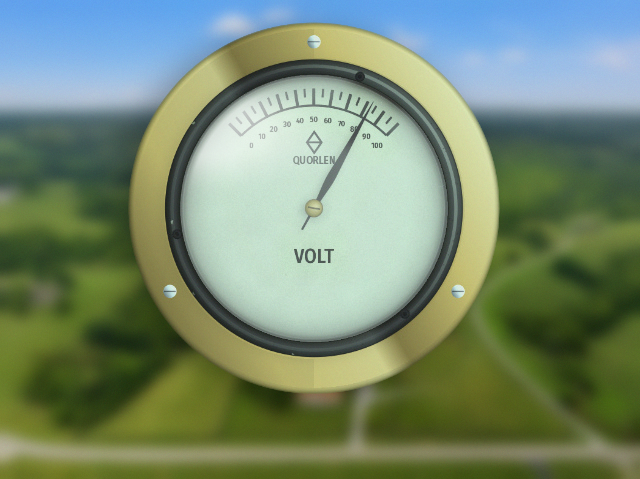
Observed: **82.5** V
